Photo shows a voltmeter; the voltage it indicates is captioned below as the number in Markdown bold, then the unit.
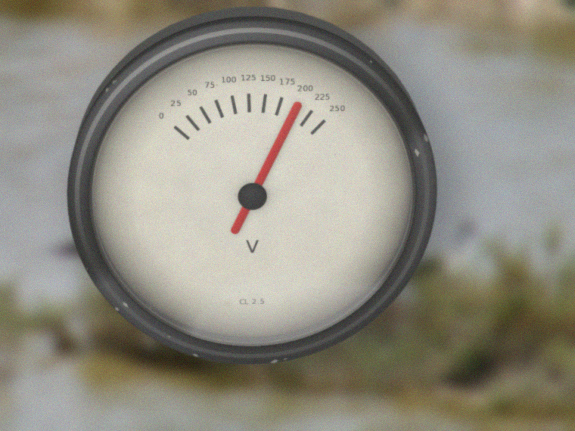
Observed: **200** V
